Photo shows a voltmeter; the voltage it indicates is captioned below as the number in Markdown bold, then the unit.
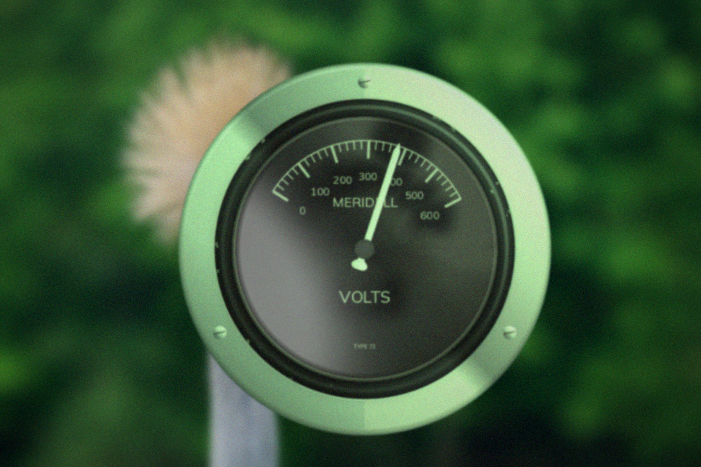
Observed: **380** V
